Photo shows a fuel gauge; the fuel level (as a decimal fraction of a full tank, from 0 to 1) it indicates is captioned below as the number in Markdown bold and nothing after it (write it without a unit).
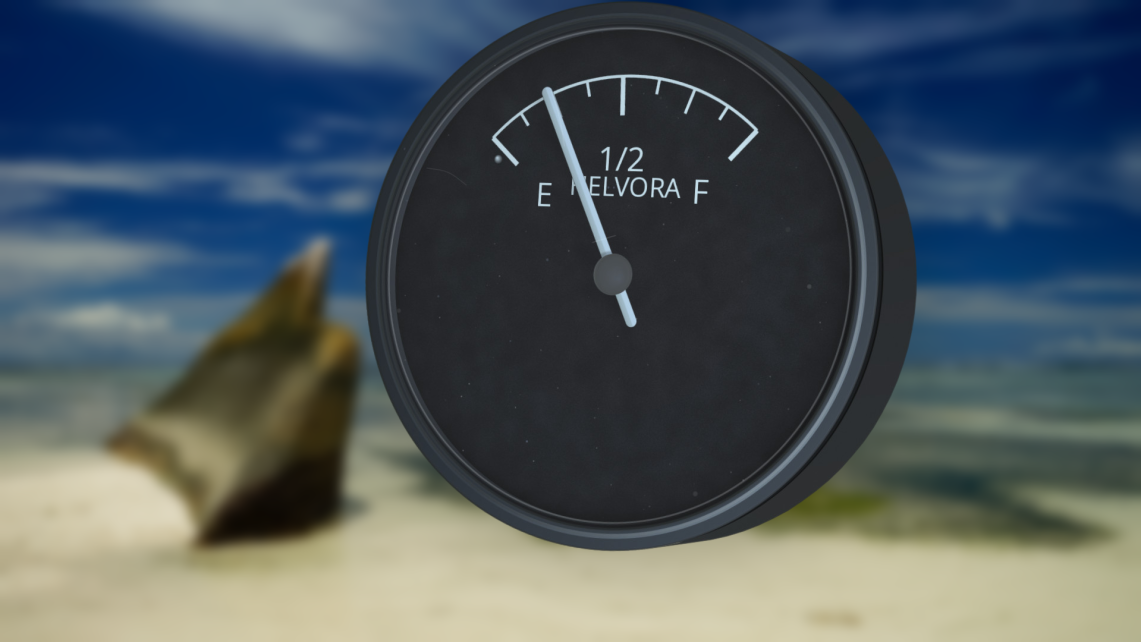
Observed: **0.25**
